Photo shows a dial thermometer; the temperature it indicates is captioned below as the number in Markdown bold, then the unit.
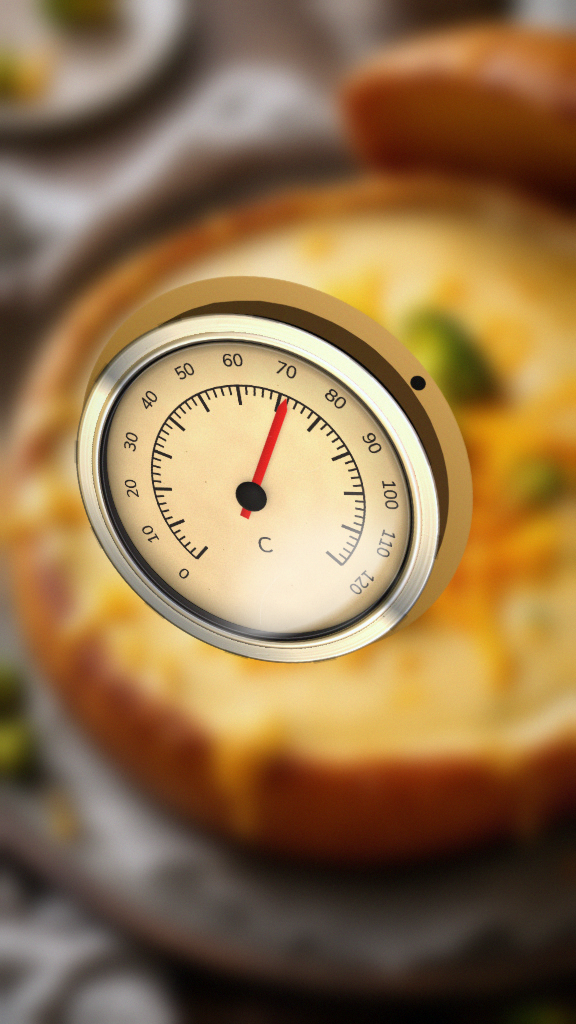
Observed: **72** °C
